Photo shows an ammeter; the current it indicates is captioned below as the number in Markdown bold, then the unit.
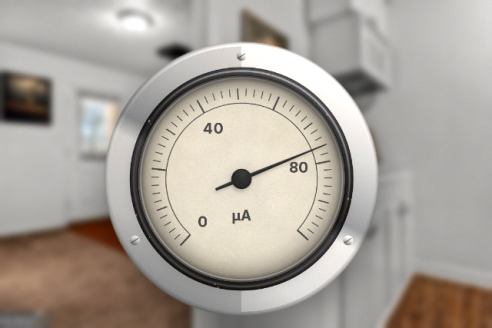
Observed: **76** µA
